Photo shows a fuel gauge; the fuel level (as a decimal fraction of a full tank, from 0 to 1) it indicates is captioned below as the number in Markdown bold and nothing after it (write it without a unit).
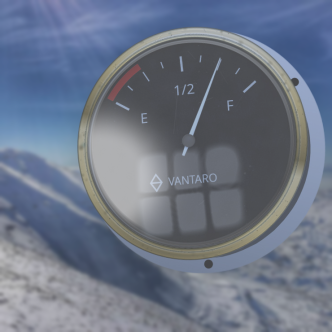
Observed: **0.75**
